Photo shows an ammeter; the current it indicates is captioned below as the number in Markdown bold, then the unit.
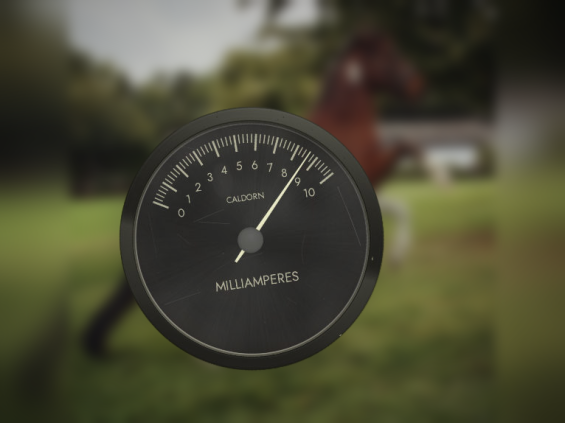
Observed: **8.6** mA
